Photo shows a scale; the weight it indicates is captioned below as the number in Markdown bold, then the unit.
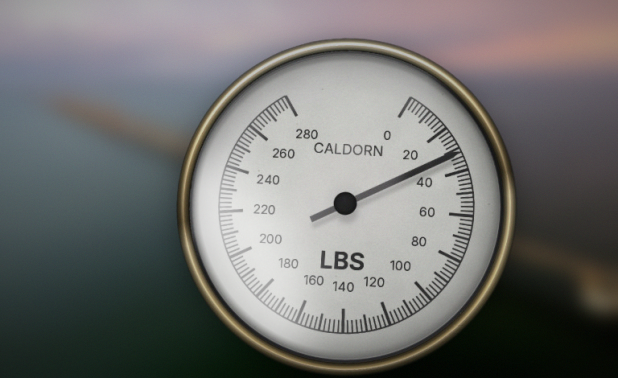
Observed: **32** lb
